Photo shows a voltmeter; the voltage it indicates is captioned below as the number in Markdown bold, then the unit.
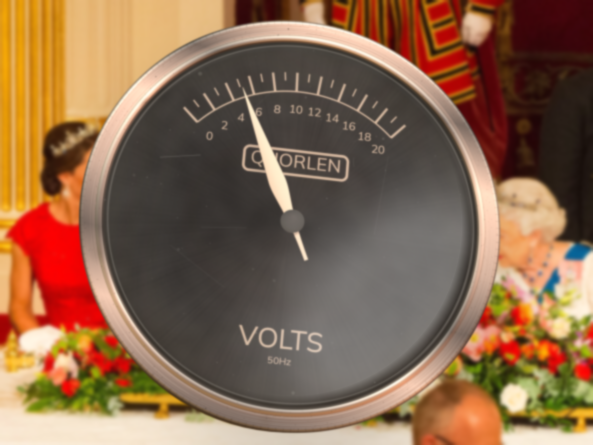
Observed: **5** V
